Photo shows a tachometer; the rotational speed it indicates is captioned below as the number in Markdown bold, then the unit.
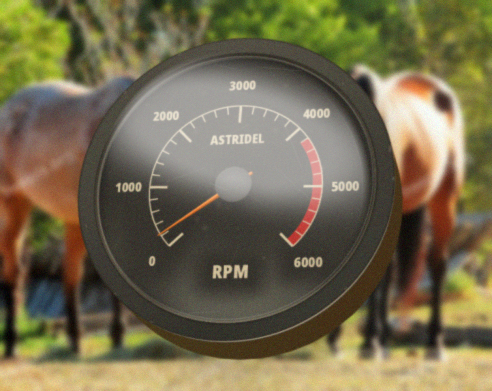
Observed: **200** rpm
